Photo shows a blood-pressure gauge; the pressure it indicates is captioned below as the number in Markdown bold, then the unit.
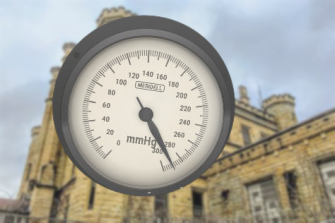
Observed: **290** mmHg
